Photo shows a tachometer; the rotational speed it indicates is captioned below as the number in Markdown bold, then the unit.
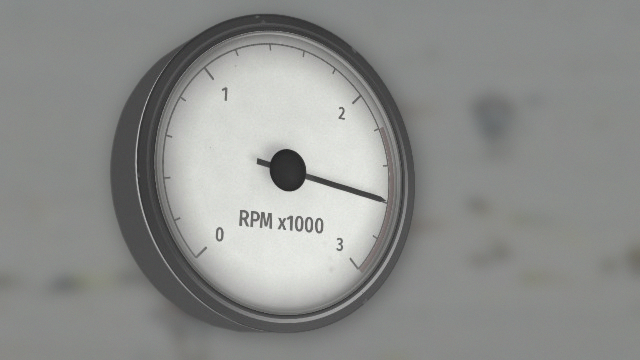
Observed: **2600** rpm
